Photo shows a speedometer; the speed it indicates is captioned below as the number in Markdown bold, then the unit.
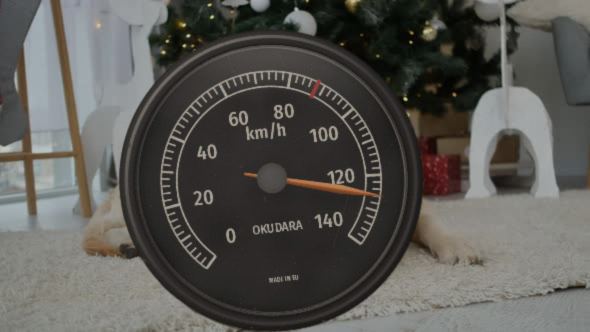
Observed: **126** km/h
